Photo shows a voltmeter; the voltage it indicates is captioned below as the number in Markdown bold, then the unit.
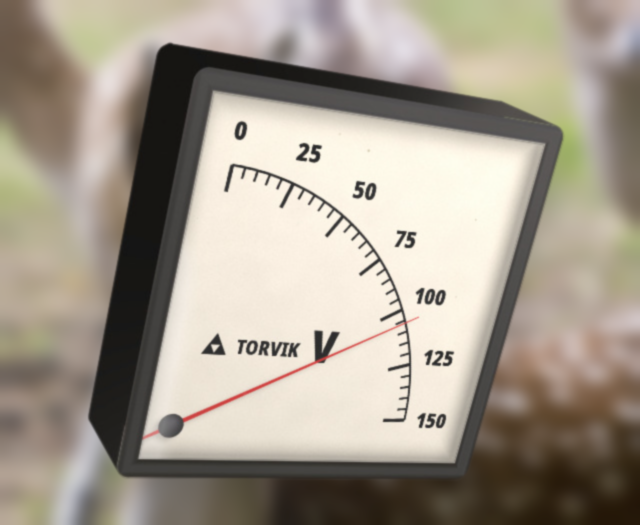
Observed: **105** V
